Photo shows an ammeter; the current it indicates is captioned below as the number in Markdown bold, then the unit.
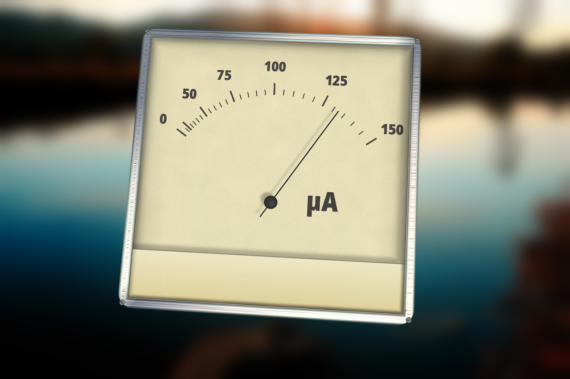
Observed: **132.5** µA
